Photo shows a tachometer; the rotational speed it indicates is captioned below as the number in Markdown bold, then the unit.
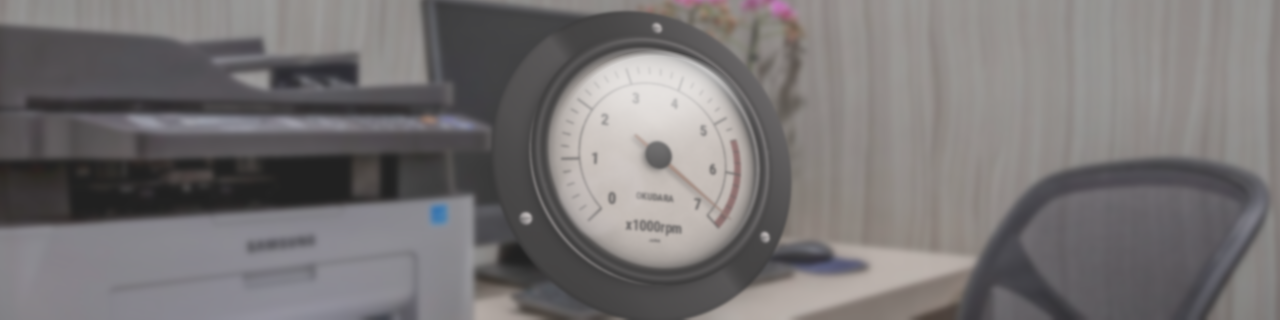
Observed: **6800** rpm
